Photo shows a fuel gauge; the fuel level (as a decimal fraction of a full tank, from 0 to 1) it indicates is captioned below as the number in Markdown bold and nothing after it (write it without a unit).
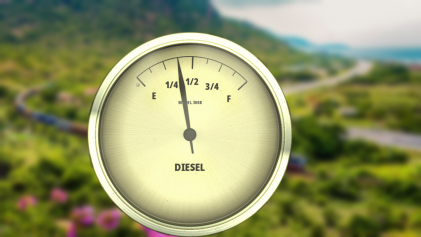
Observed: **0.375**
